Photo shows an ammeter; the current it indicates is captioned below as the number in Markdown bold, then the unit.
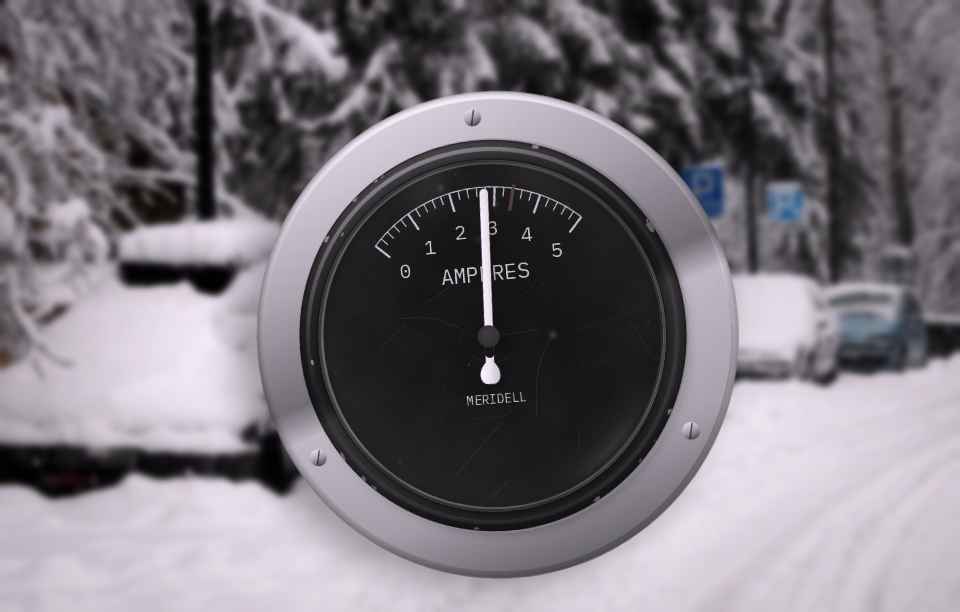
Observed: **2.8** A
